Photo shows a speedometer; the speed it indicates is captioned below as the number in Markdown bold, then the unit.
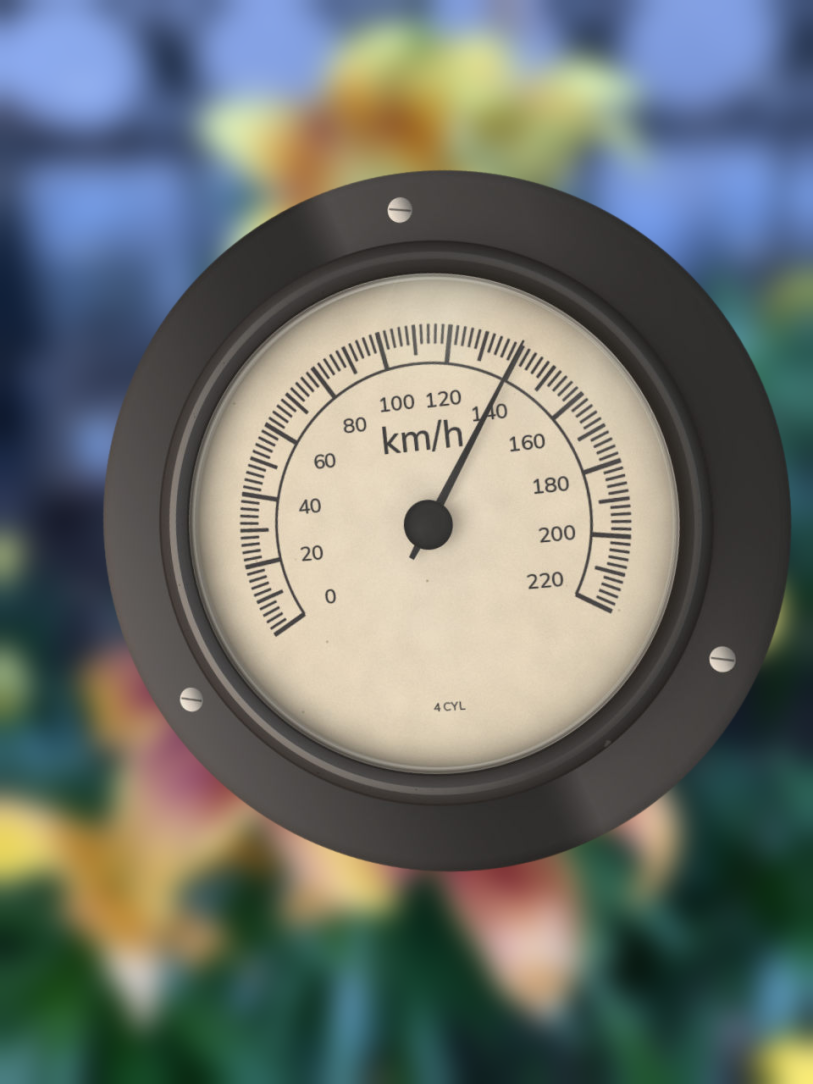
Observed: **140** km/h
